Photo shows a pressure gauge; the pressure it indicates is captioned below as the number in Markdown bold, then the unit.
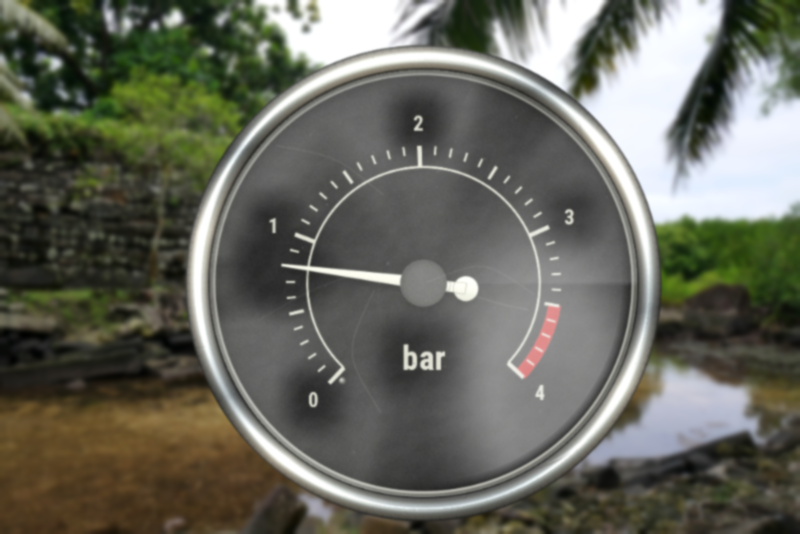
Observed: **0.8** bar
